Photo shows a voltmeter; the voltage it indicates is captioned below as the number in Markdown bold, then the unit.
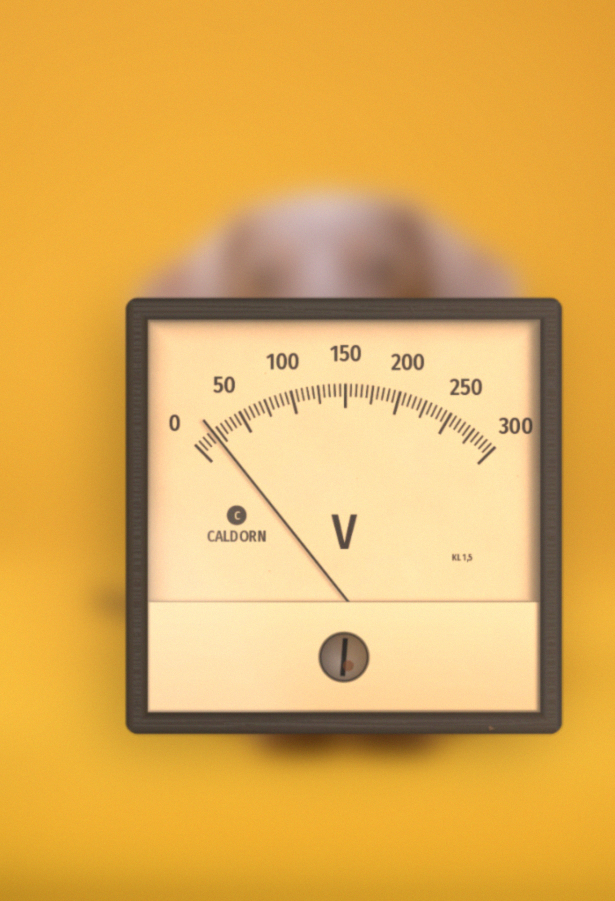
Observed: **20** V
